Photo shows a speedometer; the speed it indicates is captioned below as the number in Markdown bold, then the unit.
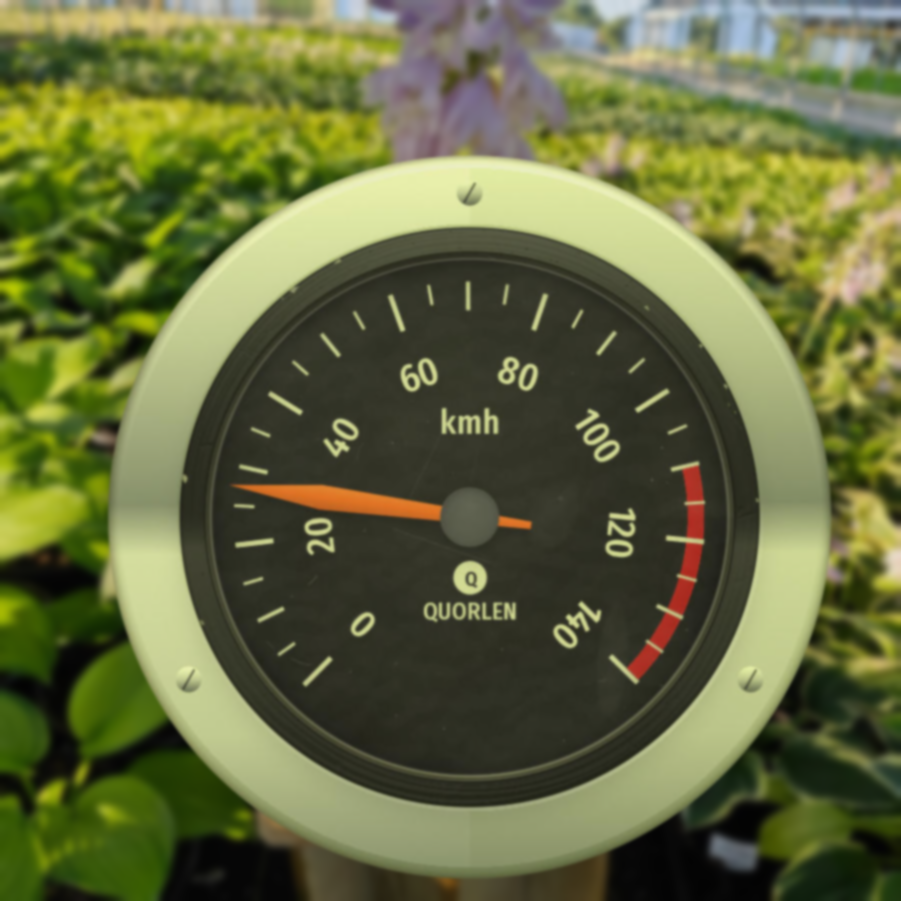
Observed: **27.5** km/h
